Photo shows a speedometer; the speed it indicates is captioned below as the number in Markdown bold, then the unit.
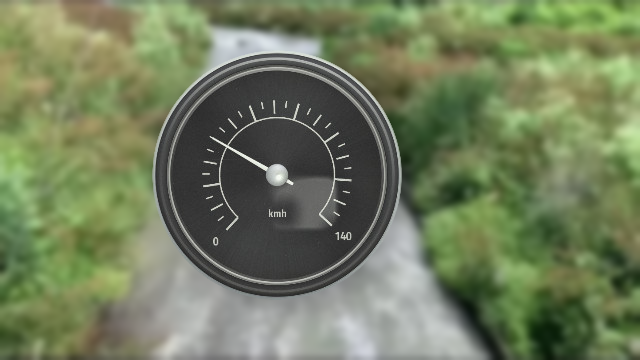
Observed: **40** km/h
